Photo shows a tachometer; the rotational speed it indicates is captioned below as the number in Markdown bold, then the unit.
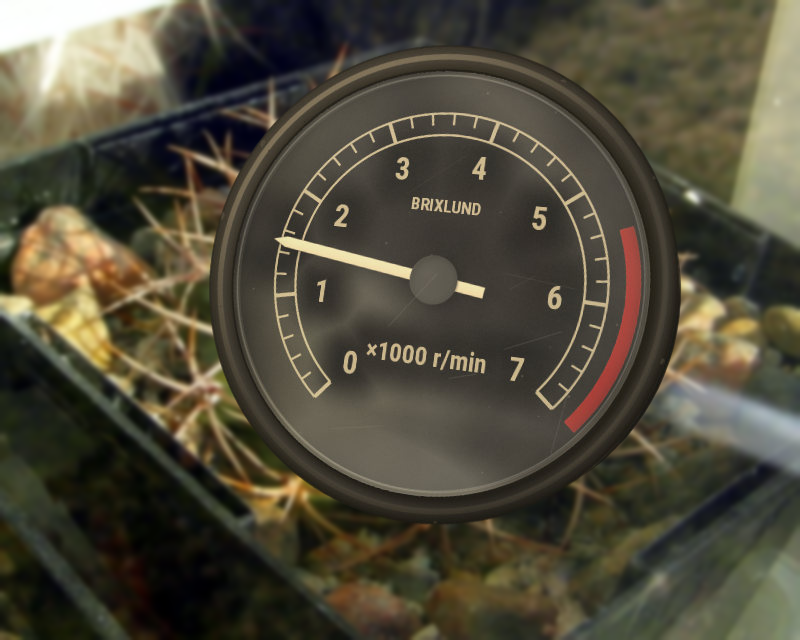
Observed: **1500** rpm
